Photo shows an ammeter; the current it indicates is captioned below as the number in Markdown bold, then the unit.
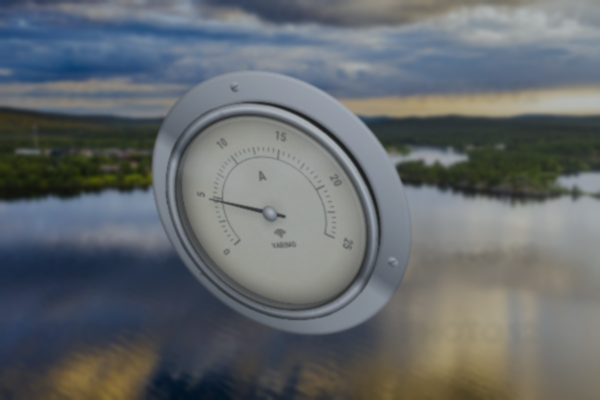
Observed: **5** A
